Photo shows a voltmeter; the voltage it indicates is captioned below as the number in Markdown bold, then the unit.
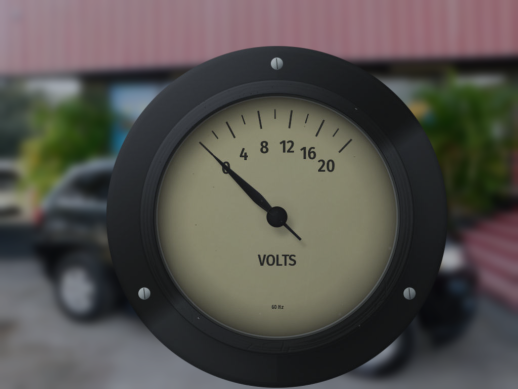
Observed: **0** V
